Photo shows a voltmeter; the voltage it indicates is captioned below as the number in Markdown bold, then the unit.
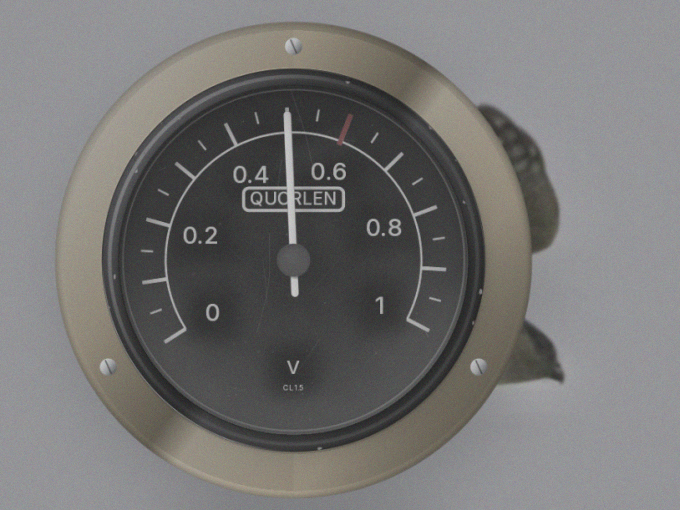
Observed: **0.5** V
